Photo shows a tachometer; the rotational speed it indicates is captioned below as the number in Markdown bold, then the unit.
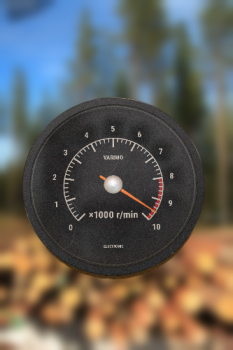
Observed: **9600** rpm
